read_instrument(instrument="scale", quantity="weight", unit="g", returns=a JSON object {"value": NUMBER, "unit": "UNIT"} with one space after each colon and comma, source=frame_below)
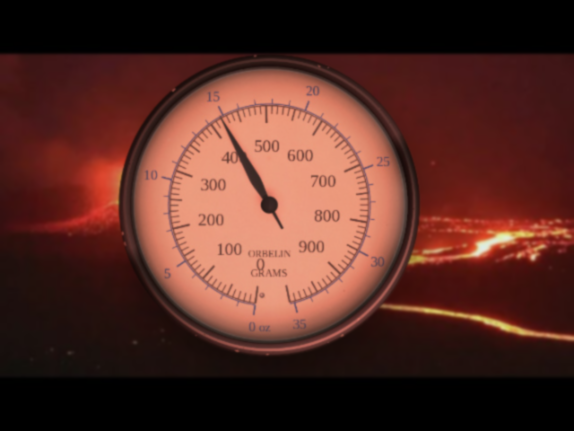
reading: {"value": 420, "unit": "g"}
